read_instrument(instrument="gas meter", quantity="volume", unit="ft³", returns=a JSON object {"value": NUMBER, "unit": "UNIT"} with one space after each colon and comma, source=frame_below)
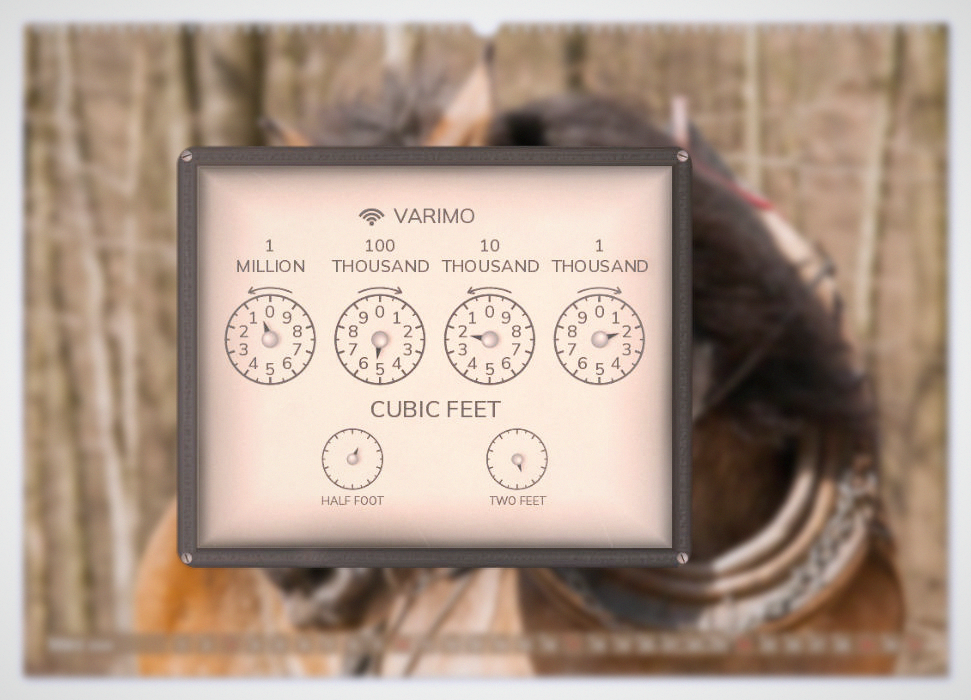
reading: {"value": 52200, "unit": "ft³"}
